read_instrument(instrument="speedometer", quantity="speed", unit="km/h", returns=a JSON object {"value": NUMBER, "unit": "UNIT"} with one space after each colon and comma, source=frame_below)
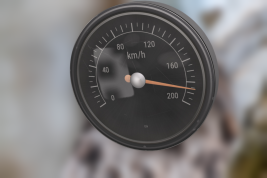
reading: {"value": 185, "unit": "km/h"}
